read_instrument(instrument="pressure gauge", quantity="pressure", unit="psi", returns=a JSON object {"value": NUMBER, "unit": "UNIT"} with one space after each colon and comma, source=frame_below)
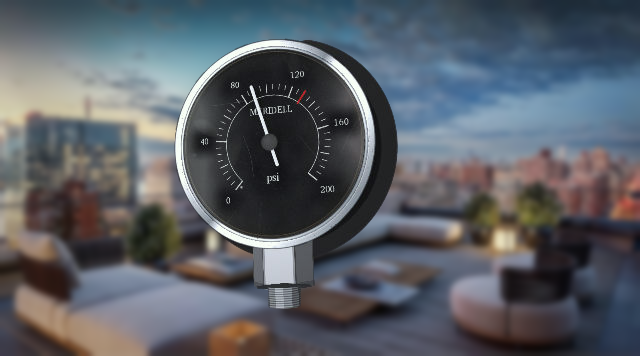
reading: {"value": 90, "unit": "psi"}
